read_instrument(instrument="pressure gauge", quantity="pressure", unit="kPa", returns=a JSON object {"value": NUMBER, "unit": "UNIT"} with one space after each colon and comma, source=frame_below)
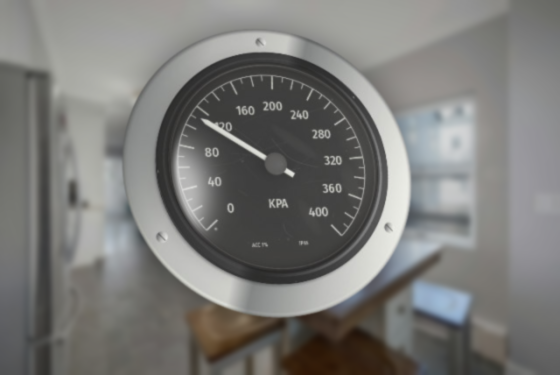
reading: {"value": 110, "unit": "kPa"}
